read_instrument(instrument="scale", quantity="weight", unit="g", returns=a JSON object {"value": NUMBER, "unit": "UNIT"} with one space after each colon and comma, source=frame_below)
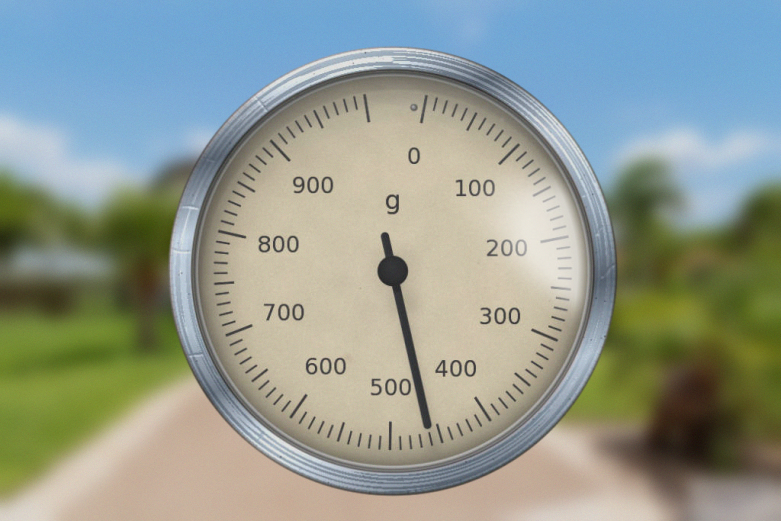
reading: {"value": 460, "unit": "g"}
